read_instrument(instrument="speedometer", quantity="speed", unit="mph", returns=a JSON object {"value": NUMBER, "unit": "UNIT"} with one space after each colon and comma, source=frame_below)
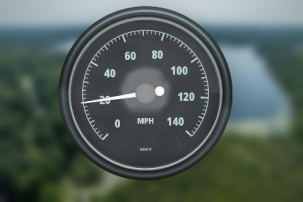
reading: {"value": 20, "unit": "mph"}
